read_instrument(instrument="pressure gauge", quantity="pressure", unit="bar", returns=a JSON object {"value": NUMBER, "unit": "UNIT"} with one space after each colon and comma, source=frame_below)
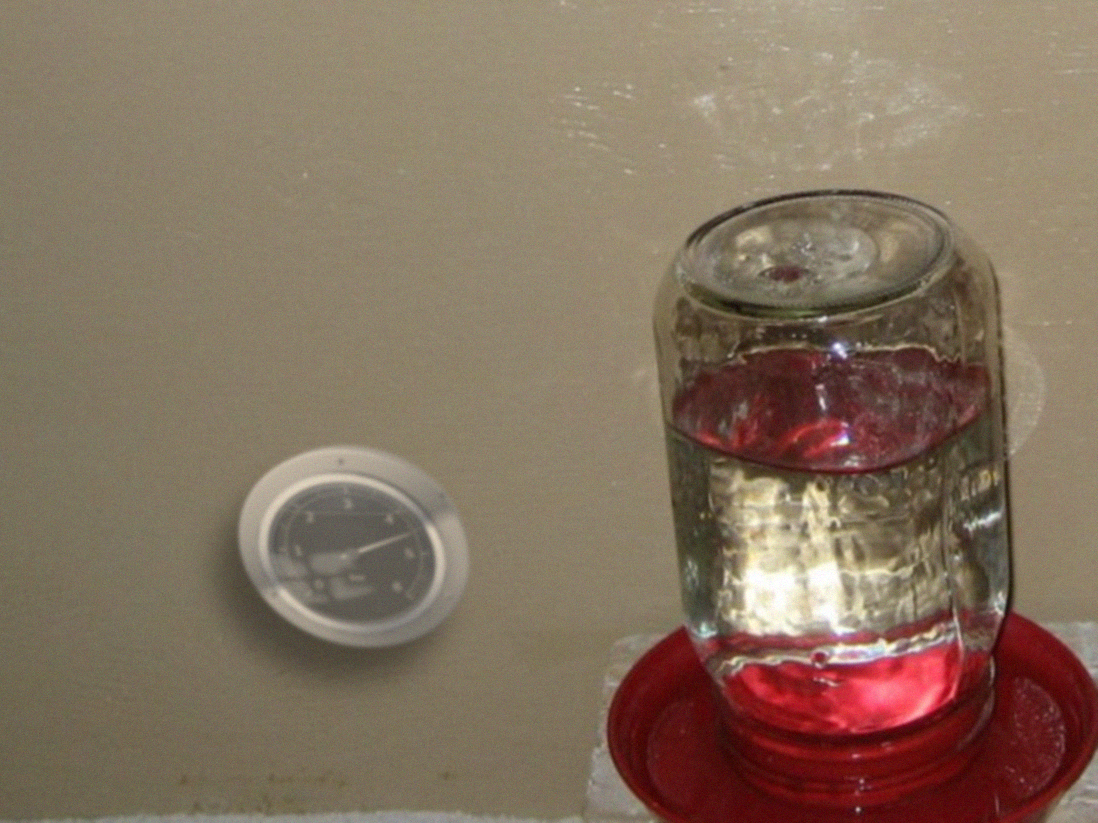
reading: {"value": 4.5, "unit": "bar"}
